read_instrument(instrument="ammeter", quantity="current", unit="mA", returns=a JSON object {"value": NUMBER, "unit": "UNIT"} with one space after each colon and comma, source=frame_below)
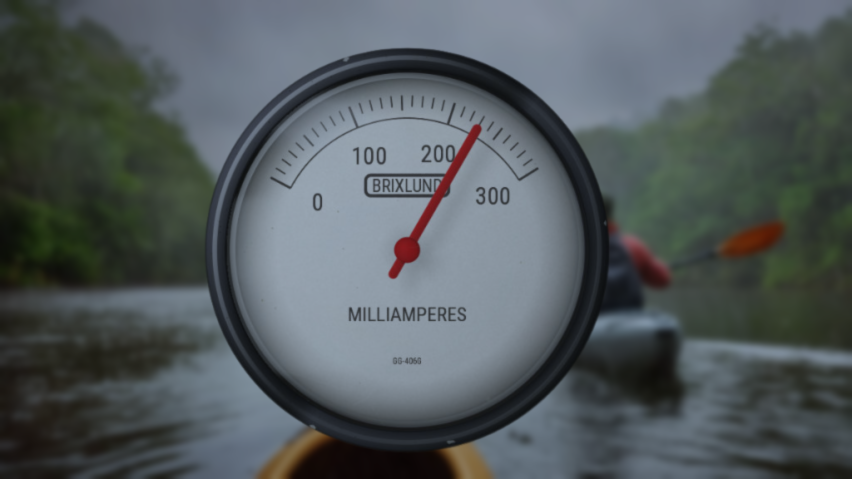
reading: {"value": 230, "unit": "mA"}
